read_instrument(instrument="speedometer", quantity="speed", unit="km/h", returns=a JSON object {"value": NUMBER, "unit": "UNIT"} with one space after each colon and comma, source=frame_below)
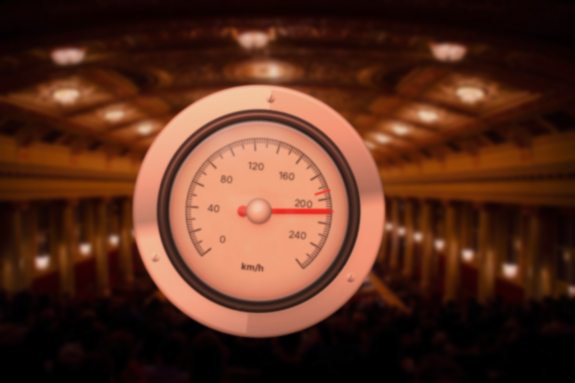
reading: {"value": 210, "unit": "km/h"}
